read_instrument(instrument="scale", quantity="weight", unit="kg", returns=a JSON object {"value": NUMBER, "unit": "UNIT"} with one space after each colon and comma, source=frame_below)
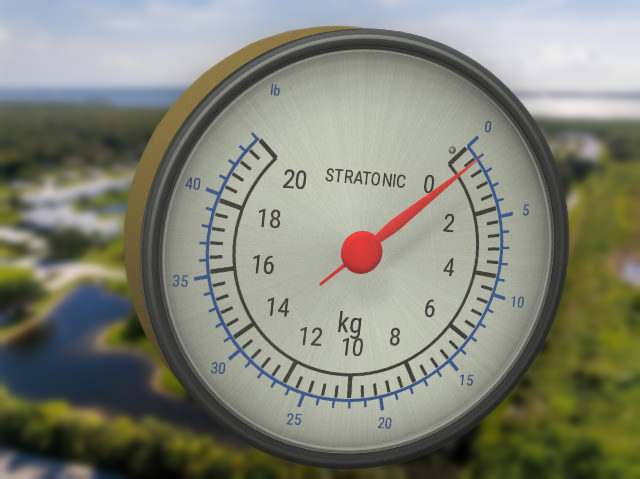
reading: {"value": 0.4, "unit": "kg"}
